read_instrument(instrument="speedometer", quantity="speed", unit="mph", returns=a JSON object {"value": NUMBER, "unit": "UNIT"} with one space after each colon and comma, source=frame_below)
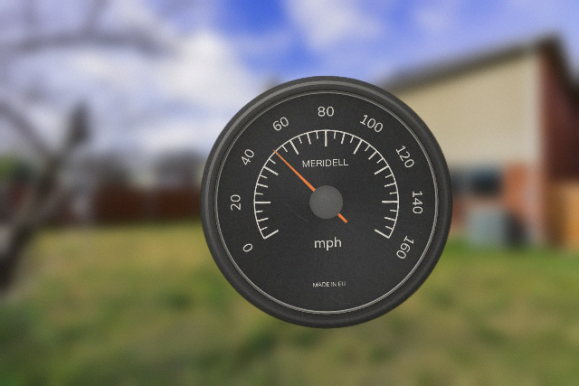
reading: {"value": 50, "unit": "mph"}
